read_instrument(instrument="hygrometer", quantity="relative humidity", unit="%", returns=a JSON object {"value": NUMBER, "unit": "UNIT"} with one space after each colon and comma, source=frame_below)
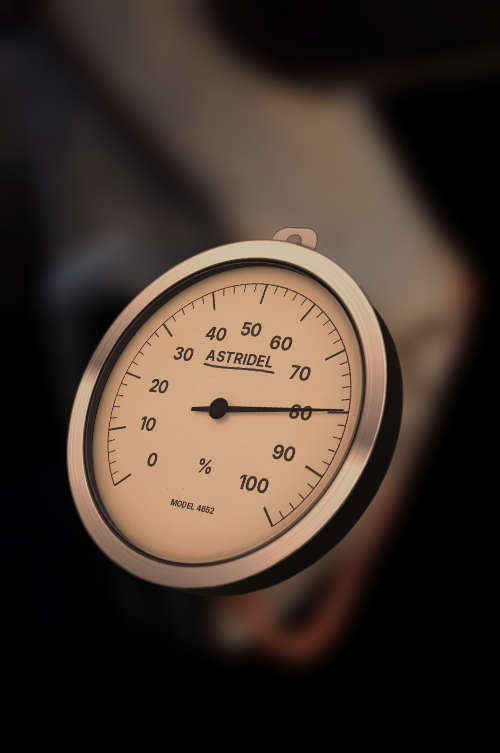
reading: {"value": 80, "unit": "%"}
